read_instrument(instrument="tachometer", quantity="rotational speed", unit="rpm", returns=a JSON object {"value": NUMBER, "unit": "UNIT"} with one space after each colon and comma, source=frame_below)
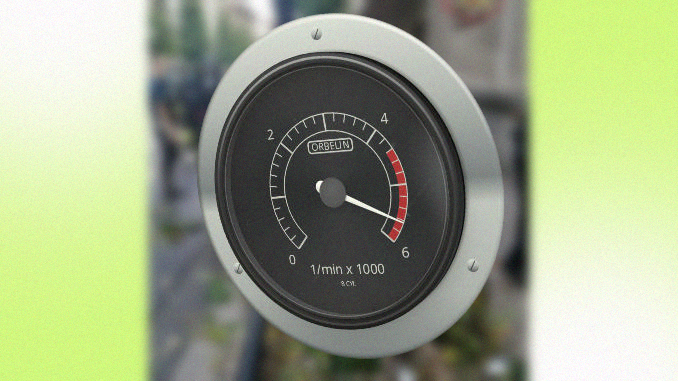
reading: {"value": 5600, "unit": "rpm"}
